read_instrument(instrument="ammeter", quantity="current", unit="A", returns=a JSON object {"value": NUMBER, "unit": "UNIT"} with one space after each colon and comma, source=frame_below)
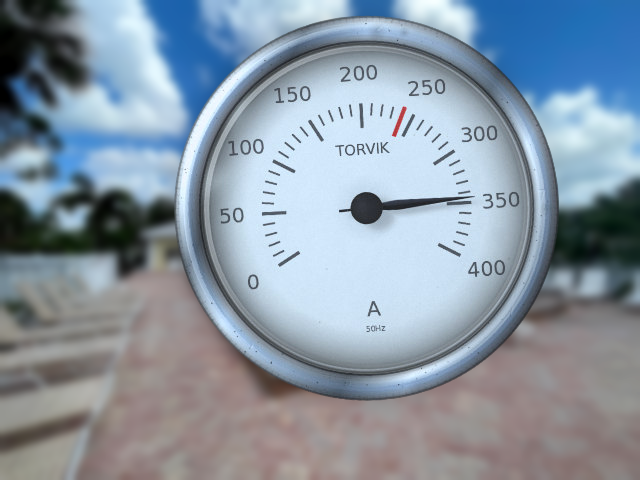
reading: {"value": 345, "unit": "A"}
